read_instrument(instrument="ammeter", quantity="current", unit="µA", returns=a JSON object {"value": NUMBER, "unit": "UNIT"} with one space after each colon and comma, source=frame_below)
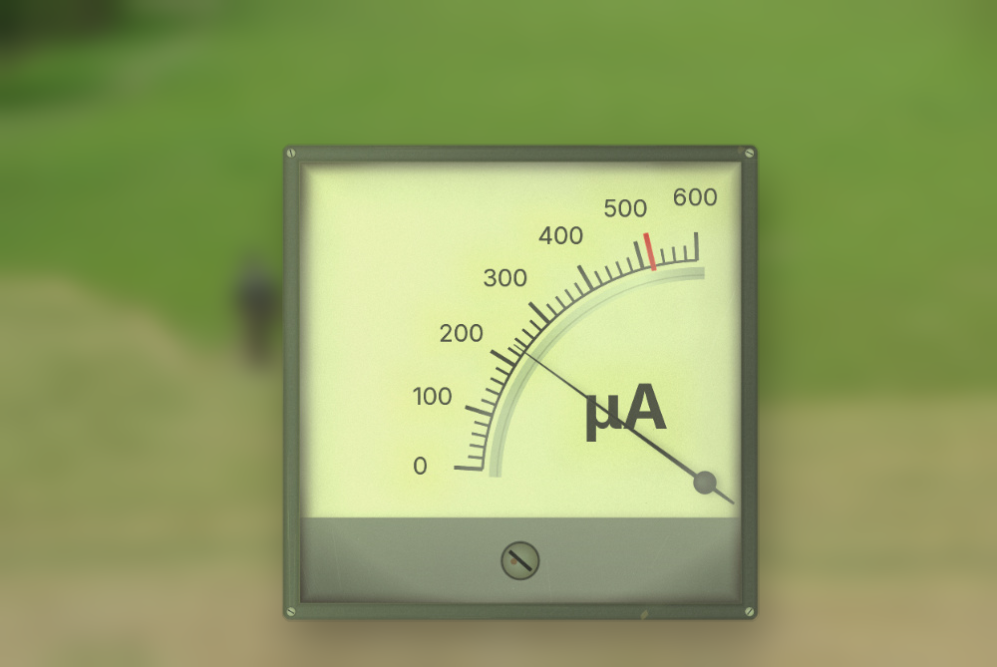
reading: {"value": 230, "unit": "µA"}
